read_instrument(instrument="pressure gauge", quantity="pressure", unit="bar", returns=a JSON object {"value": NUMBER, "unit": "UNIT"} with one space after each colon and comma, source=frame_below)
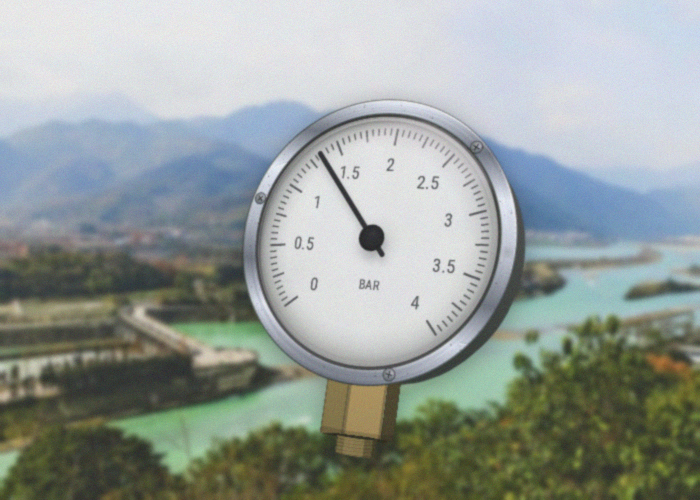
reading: {"value": 1.35, "unit": "bar"}
